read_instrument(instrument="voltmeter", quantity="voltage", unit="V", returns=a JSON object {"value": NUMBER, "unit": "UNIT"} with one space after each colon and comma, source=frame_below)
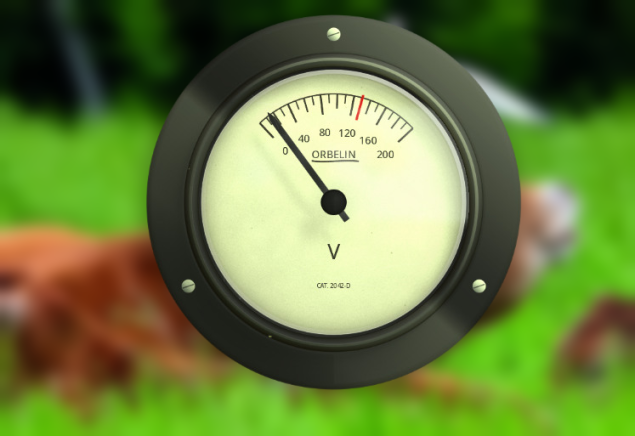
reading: {"value": 15, "unit": "V"}
